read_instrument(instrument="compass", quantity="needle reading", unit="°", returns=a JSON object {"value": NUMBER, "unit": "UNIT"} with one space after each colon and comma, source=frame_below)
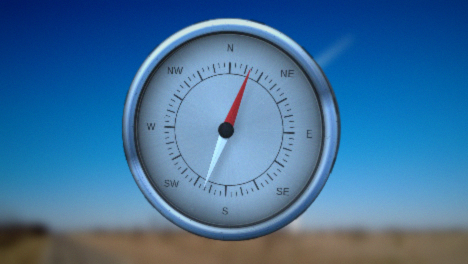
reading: {"value": 20, "unit": "°"}
